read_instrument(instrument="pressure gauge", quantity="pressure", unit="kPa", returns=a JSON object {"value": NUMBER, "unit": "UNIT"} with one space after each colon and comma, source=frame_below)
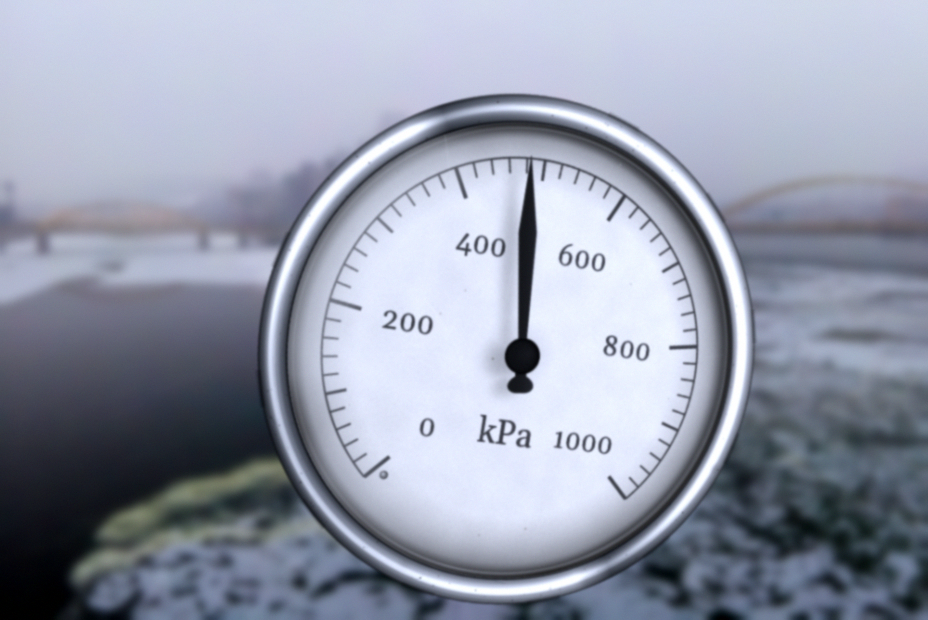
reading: {"value": 480, "unit": "kPa"}
